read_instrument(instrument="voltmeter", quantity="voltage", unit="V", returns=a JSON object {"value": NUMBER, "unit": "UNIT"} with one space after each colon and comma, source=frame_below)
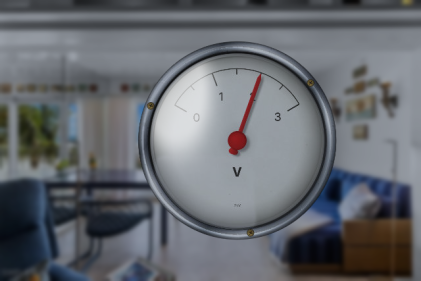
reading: {"value": 2, "unit": "V"}
